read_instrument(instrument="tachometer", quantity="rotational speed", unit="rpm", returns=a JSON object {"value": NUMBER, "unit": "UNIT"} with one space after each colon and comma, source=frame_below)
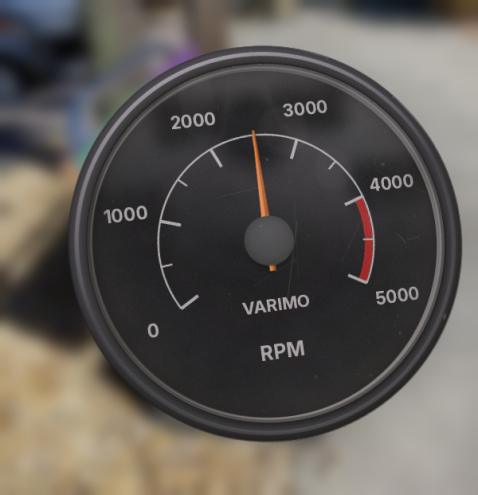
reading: {"value": 2500, "unit": "rpm"}
